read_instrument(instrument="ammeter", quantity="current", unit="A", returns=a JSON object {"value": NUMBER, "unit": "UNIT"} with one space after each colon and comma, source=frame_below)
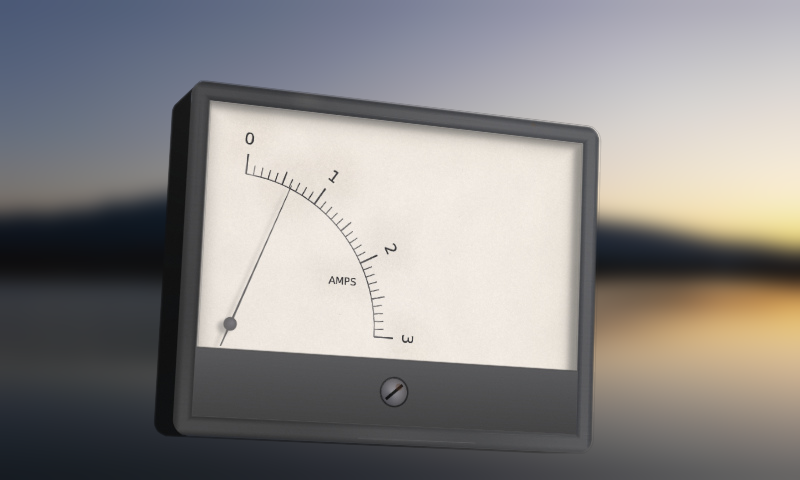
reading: {"value": 0.6, "unit": "A"}
